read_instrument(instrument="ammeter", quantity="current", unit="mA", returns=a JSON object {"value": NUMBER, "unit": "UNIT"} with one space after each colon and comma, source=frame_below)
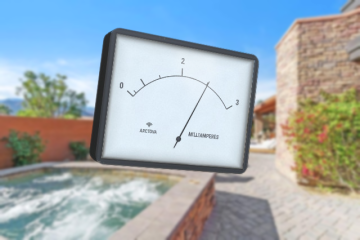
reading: {"value": 2.5, "unit": "mA"}
